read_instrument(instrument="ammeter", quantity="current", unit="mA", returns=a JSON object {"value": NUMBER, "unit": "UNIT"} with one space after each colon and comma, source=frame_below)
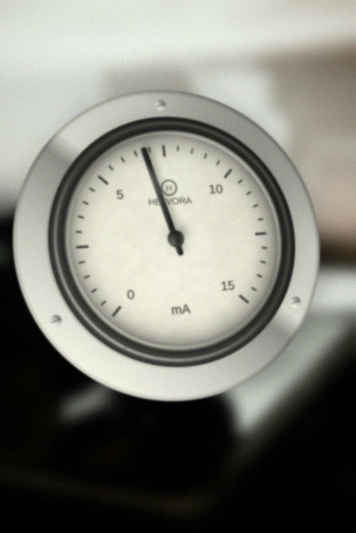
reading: {"value": 6.75, "unit": "mA"}
